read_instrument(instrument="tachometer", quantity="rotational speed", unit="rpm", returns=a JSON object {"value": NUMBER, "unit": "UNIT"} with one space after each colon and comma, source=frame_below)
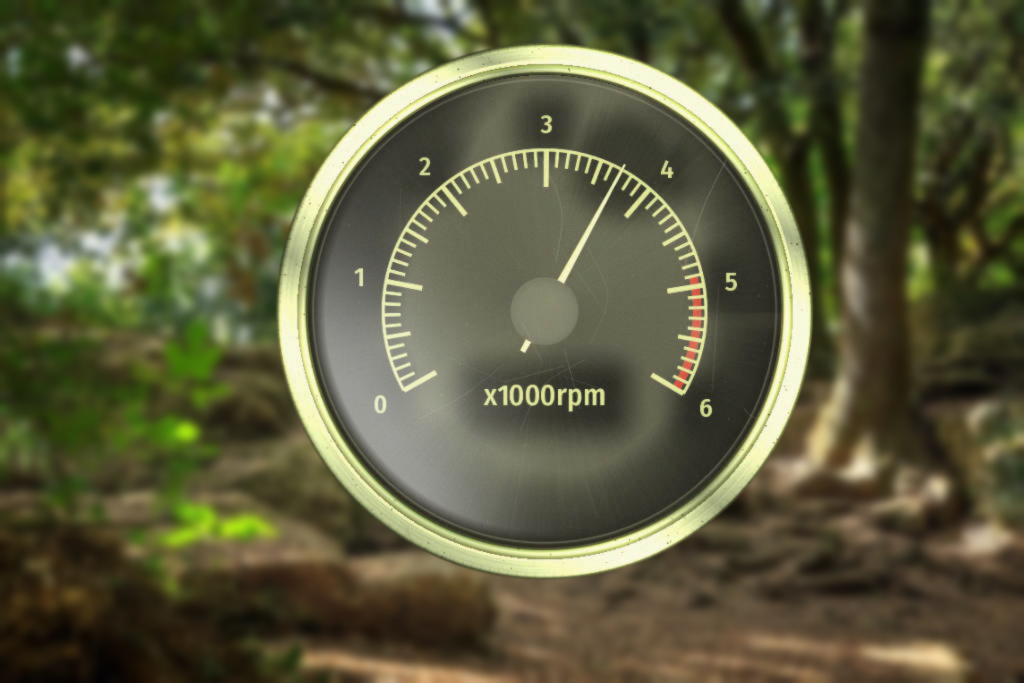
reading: {"value": 3700, "unit": "rpm"}
